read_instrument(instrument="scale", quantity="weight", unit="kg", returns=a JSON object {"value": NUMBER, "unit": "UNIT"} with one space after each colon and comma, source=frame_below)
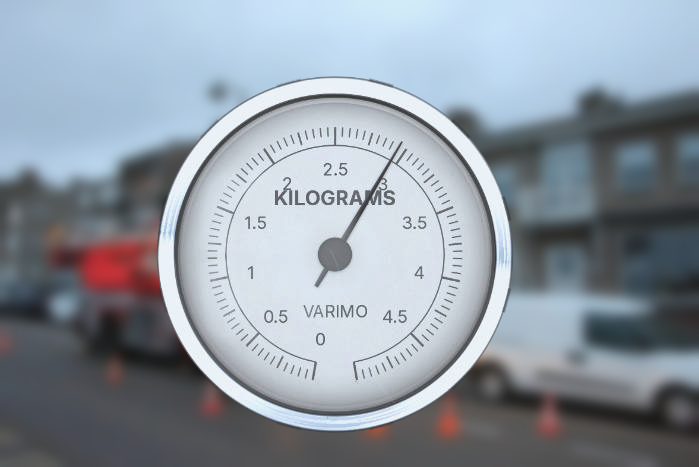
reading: {"value": 2.95, "unit": "kg"}
